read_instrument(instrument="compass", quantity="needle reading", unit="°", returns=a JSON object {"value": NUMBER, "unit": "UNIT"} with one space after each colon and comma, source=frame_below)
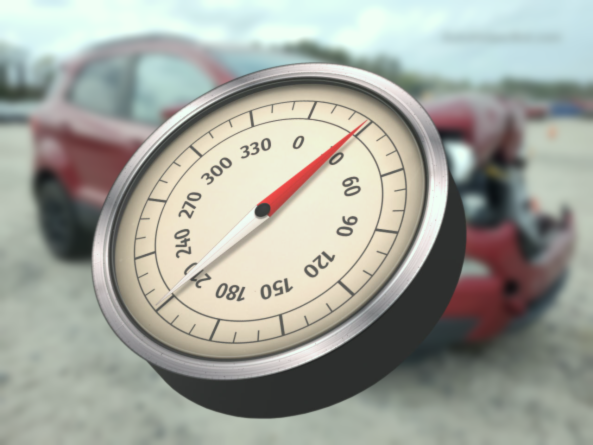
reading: {"value": 30, "unit": "°"}
